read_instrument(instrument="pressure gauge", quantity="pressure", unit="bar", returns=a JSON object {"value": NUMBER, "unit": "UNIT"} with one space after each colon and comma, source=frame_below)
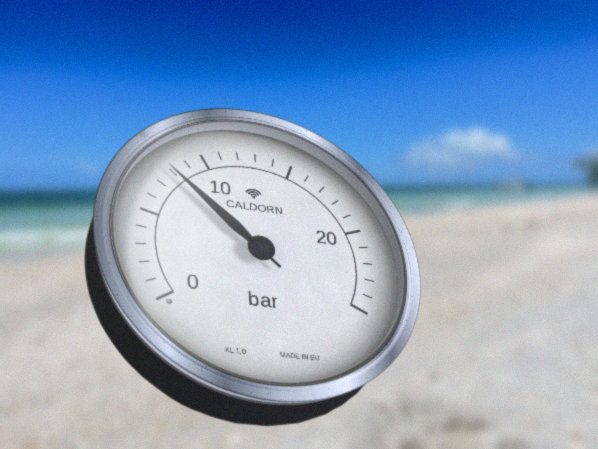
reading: {"value": 8, "unit": "bar"}
